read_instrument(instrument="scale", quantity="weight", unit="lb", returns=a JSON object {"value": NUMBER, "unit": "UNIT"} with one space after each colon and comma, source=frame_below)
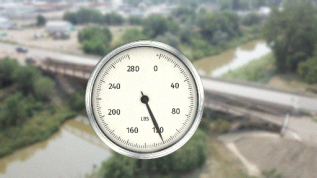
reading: {"value": 120, "unit": "lb"}
